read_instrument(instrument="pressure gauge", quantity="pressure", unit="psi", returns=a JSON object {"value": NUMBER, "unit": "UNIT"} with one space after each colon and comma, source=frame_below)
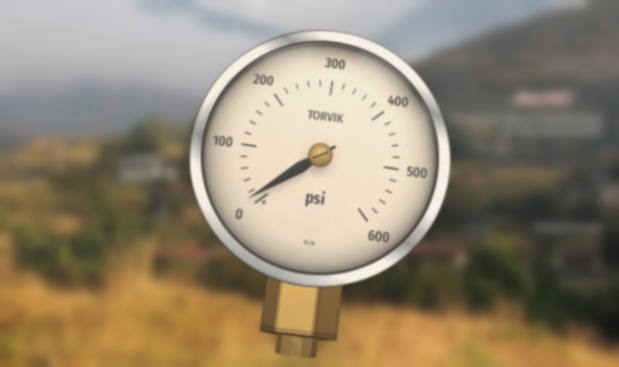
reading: {"value": 10, "unit": "psi"}
